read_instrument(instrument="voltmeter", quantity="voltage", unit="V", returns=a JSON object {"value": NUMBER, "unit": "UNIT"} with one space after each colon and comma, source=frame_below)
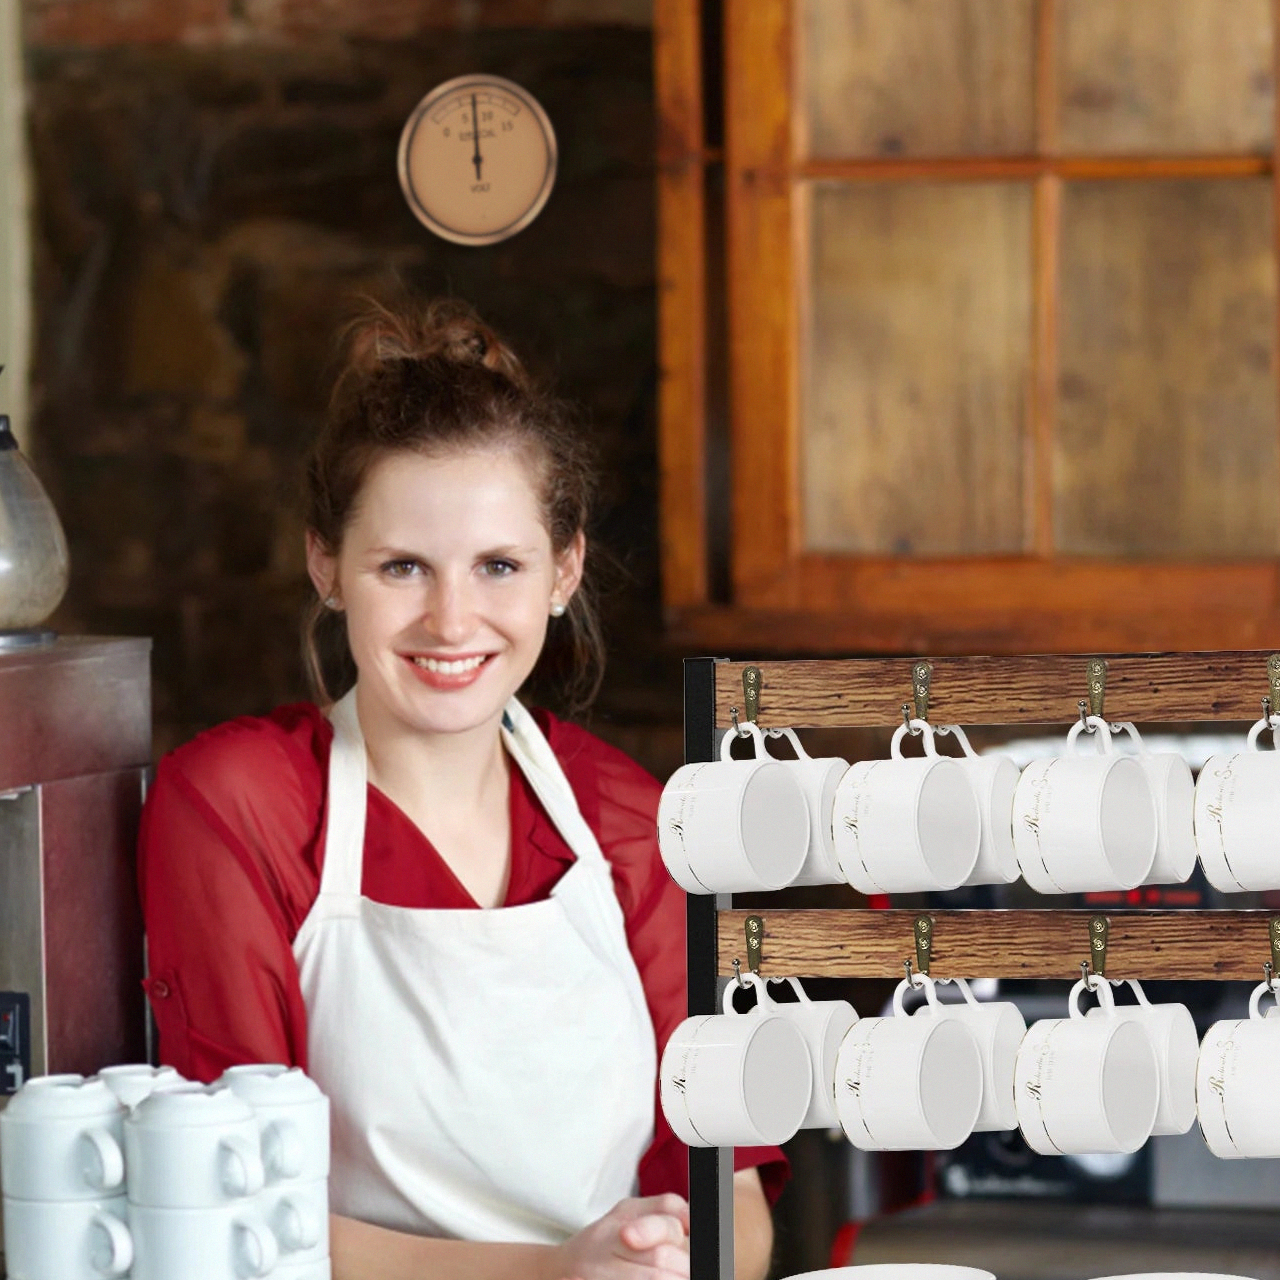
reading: {"value": 7.5, "unit": "V"}
